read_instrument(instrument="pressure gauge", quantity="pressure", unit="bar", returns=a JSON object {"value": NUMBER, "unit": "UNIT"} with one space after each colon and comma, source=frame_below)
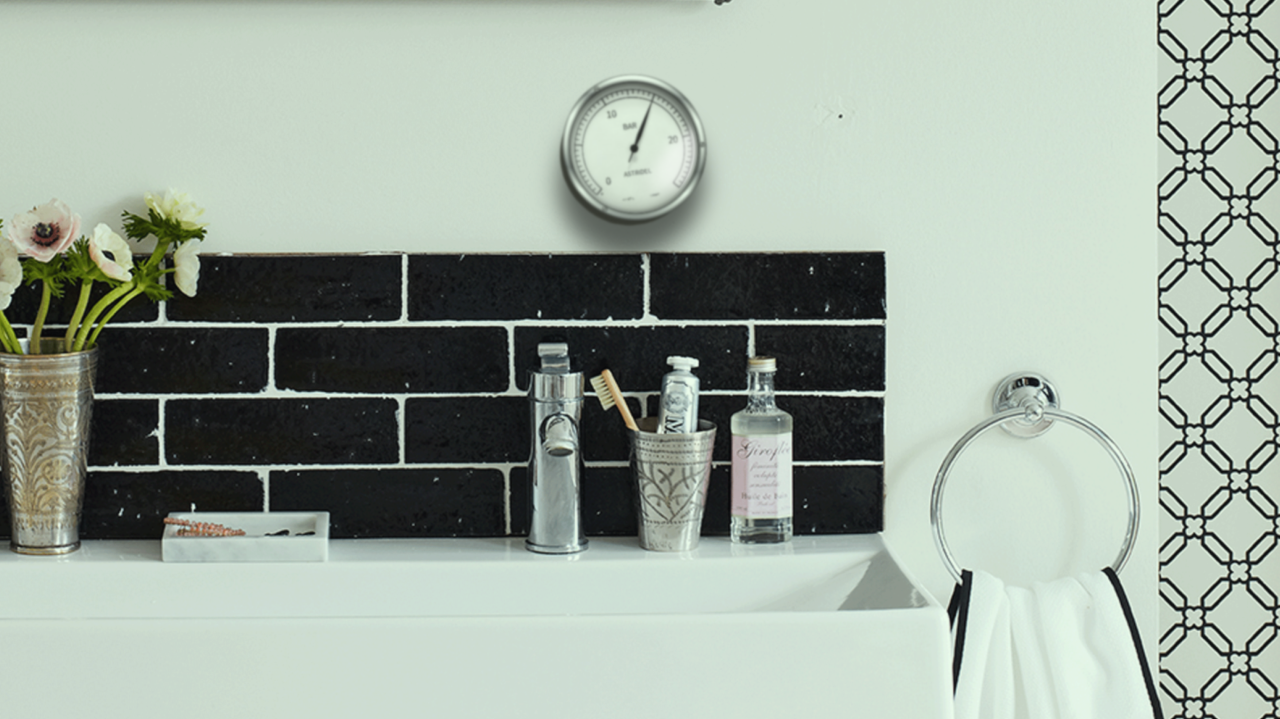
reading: {"value": 15, "unit": "bar"}
